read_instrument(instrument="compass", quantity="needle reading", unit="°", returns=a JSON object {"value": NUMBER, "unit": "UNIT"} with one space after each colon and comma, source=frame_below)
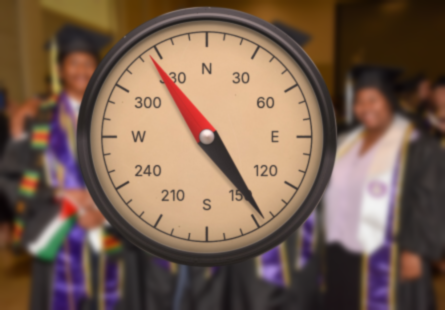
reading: {"value": 325, "unit": "°"}
